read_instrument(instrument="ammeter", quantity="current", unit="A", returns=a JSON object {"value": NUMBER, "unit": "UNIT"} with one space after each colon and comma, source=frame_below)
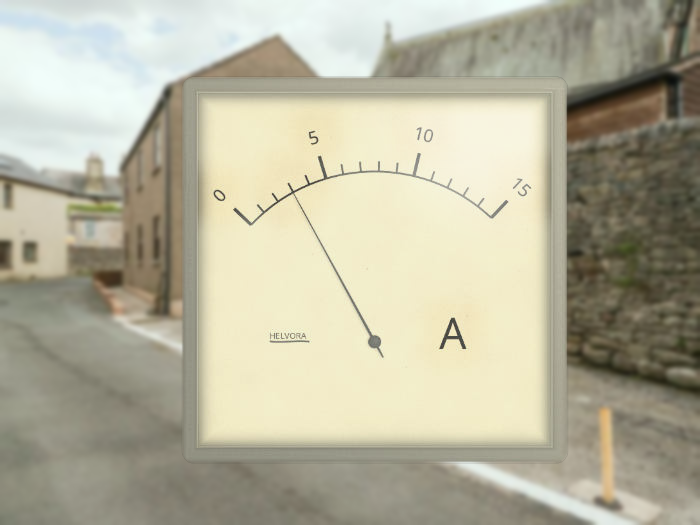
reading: {"value": 3, "unit": "A"}
